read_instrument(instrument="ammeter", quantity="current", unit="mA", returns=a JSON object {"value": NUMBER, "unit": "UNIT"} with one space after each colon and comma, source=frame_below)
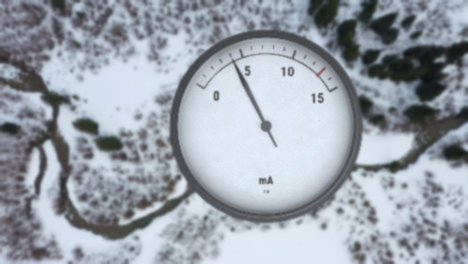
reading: {"value": 4, "unit": "mA"}
